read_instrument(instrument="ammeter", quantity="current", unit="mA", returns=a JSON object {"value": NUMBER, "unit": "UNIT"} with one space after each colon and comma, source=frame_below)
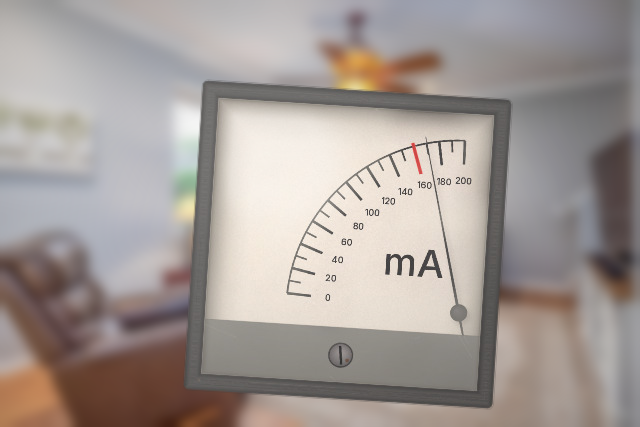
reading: {"value": 170, "unit": "mA"}
